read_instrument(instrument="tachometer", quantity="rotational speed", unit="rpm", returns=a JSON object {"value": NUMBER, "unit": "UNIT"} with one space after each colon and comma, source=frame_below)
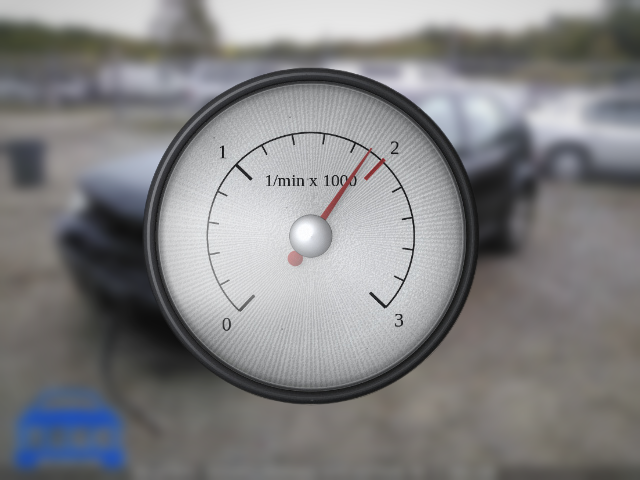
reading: {"value": 1900, "unit": "rpm"}
